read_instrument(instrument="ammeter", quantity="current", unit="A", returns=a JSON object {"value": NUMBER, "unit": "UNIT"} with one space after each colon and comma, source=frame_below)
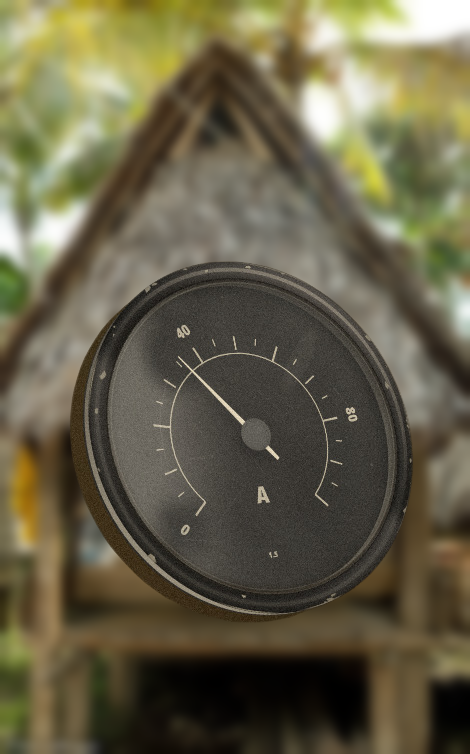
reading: {"value": 35, "unit": "A"}
